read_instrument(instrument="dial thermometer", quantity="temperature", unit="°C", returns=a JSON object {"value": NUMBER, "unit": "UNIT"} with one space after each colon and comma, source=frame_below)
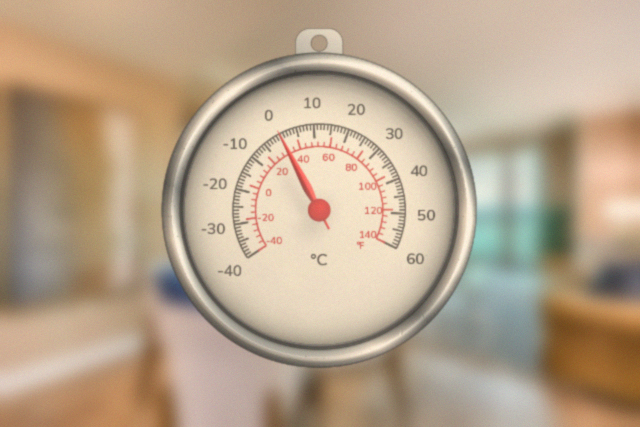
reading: {"value": 0, "unit": "°C"}
